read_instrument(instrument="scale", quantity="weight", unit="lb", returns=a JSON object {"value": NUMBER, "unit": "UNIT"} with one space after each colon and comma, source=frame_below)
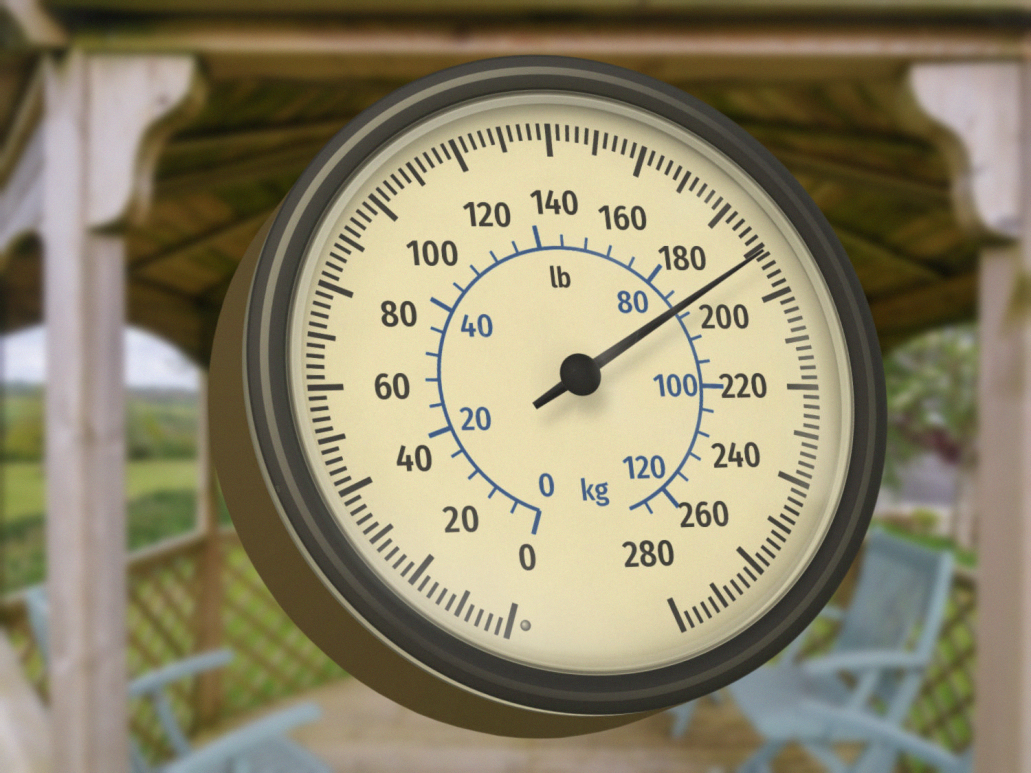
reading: {"value": 191, "unit": "lb"}
